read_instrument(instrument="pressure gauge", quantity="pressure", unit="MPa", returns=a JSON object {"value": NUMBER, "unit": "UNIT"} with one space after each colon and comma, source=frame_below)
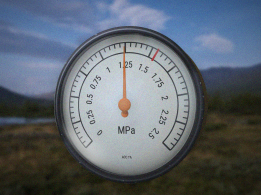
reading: {"value": 1.25, "unit": "MPa"}
